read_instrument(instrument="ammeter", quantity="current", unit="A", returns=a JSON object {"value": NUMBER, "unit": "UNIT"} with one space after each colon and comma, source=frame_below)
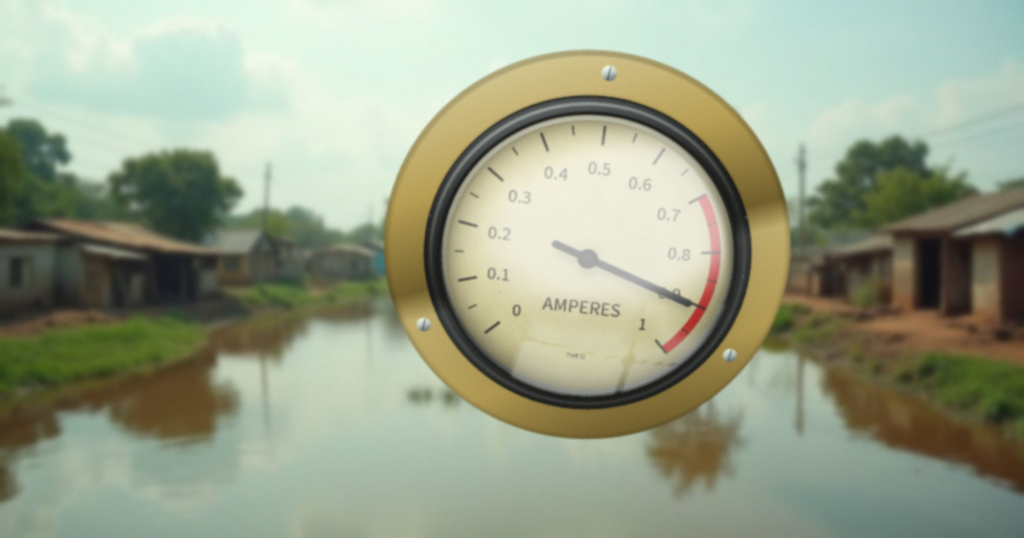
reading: {"value": 0.9, "unit": "A"}
